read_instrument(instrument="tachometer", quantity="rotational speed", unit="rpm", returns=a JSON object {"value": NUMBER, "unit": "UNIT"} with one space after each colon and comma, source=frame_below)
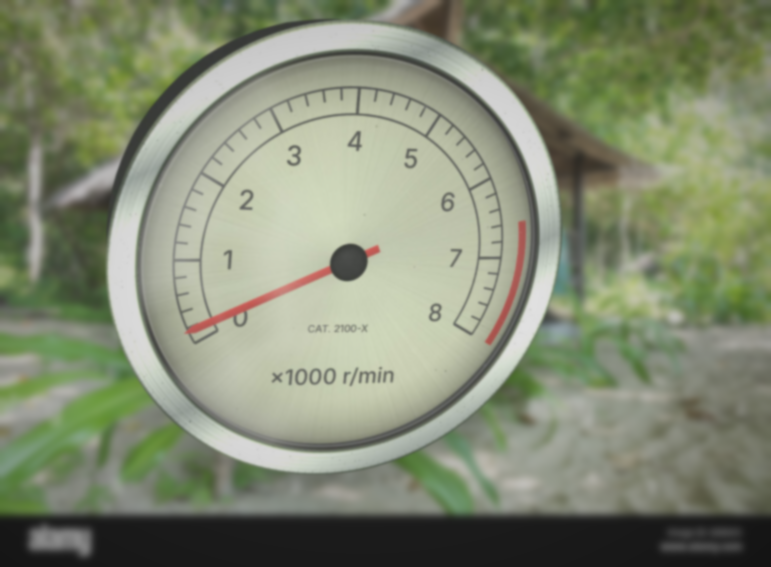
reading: {"value": 200, "unit": "rpm"}
